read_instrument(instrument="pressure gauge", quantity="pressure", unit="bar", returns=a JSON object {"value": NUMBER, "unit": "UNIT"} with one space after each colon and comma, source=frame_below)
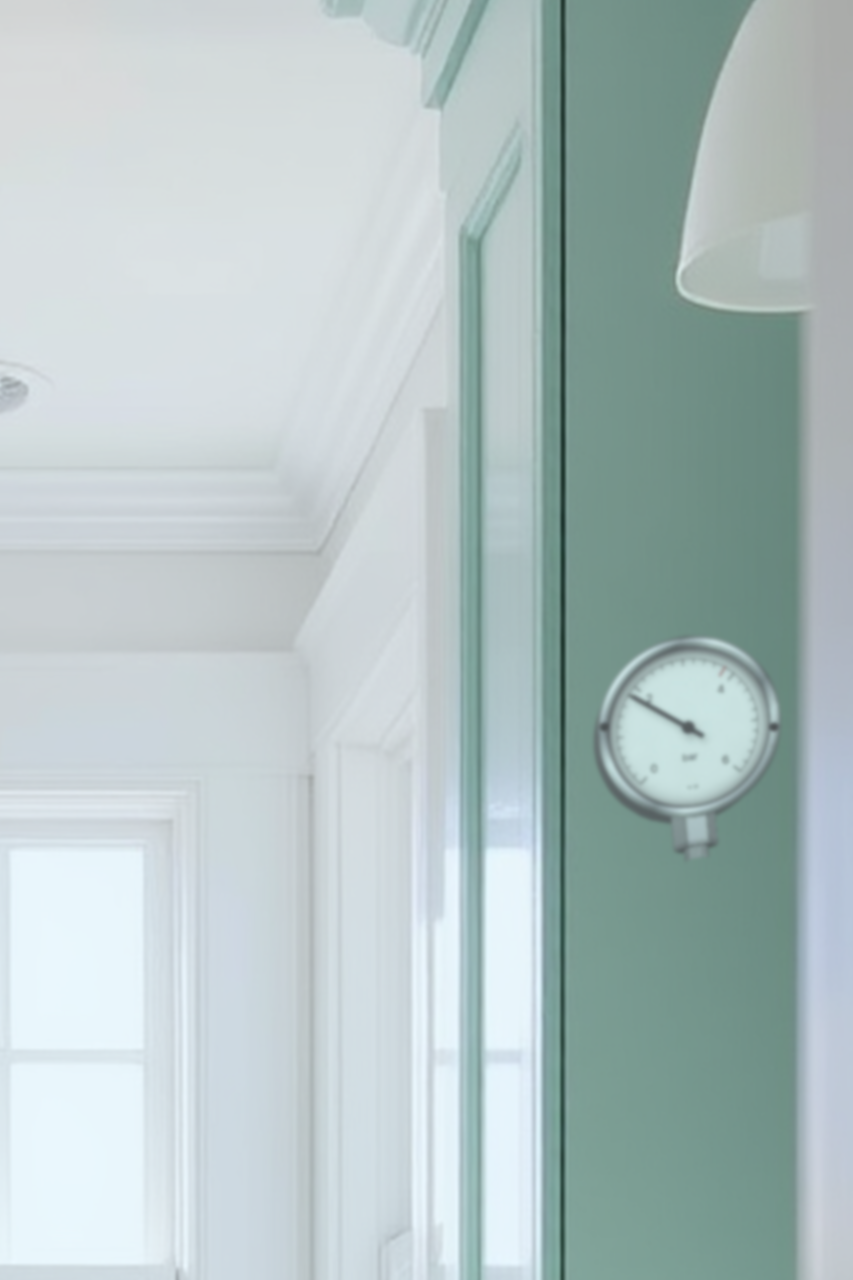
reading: {"value": 1.8, "unit": "bar"}
